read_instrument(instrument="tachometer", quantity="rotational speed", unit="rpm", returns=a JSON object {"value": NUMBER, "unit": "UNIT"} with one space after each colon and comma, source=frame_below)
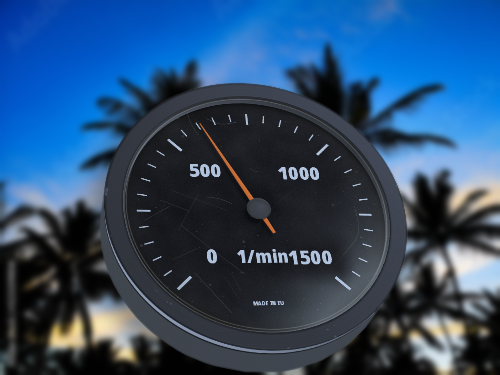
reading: {"value": 600, "unit": "rpm"}
